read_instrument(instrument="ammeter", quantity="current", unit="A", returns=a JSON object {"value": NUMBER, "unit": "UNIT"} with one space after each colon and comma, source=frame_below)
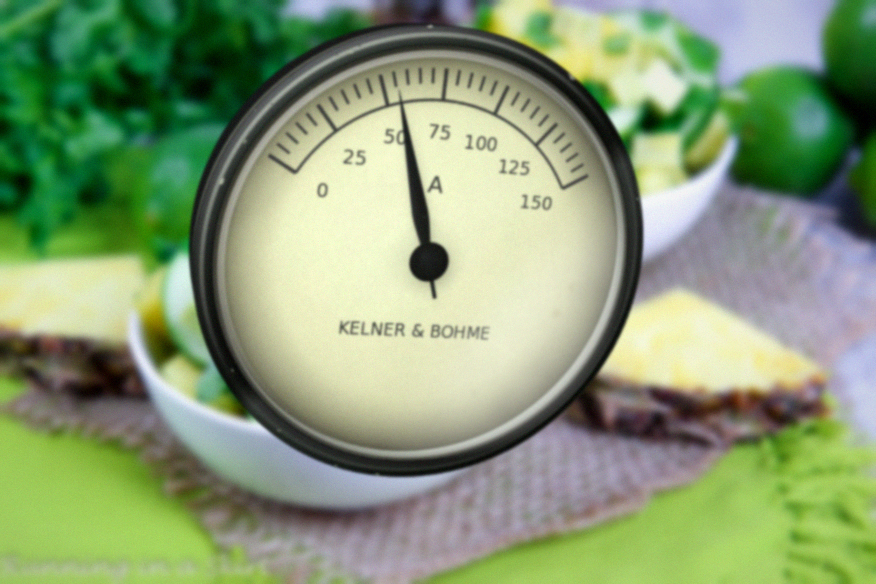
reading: {"value": 55, "unit": "A"}
